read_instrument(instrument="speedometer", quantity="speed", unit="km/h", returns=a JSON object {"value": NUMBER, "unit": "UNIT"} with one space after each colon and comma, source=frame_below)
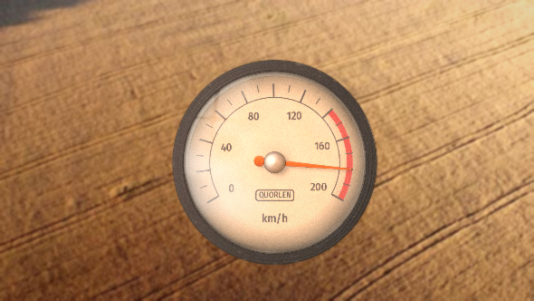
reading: {"value": 180, "unit": "km/h"}
